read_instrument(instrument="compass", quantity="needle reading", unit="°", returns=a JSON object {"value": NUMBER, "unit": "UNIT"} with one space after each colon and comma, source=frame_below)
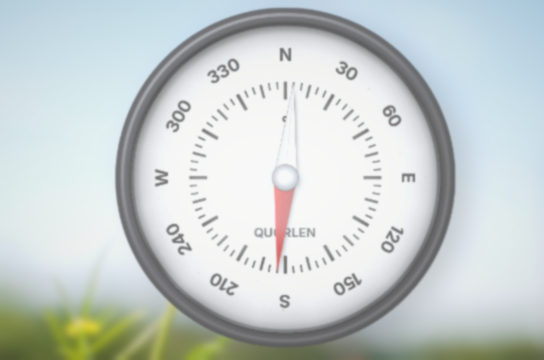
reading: {"value": 185, "unit": "°"}
